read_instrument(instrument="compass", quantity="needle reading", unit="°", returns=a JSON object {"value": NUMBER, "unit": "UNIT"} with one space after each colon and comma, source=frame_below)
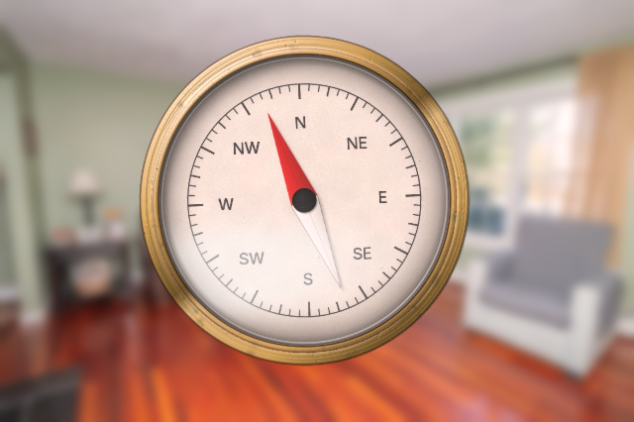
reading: {"value": 340, "unit": "°"}
